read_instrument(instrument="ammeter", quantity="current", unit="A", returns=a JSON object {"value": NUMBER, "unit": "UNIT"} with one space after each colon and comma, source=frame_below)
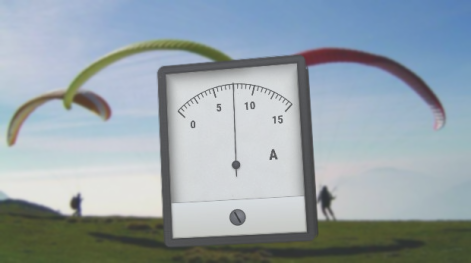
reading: {"value": 7.5, "unit": "A"}
